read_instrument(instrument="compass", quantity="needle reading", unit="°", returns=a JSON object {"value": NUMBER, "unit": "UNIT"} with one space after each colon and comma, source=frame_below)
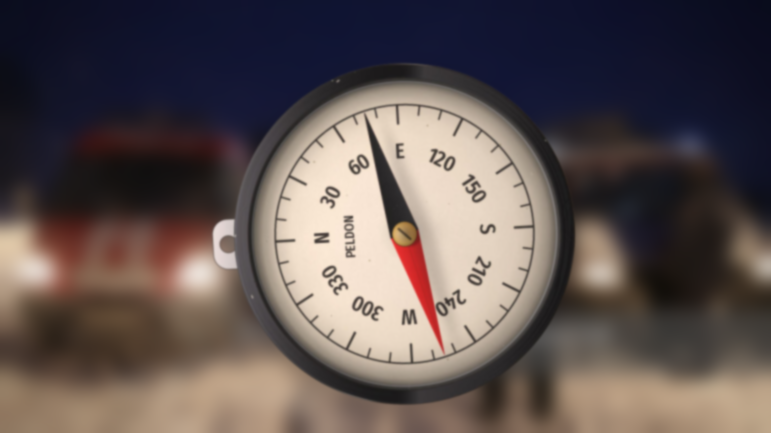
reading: {"value": 255, "unit": "°"}
